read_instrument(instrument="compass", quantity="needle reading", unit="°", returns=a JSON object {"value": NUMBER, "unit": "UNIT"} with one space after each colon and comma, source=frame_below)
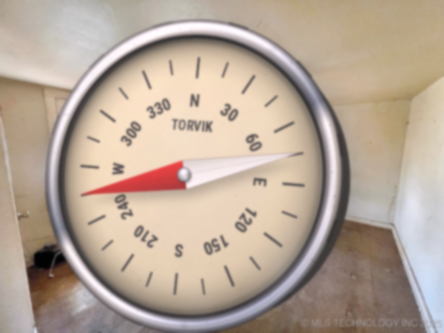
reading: {"value": 255, "unit": "°"}
